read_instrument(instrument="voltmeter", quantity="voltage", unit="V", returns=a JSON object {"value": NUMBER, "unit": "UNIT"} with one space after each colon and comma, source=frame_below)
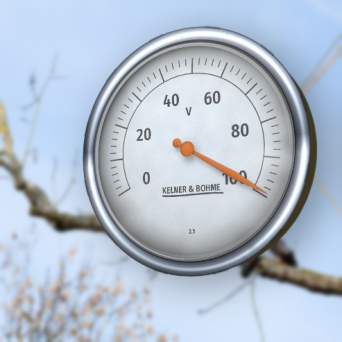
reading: {"value": 99, "unit": "V"}
